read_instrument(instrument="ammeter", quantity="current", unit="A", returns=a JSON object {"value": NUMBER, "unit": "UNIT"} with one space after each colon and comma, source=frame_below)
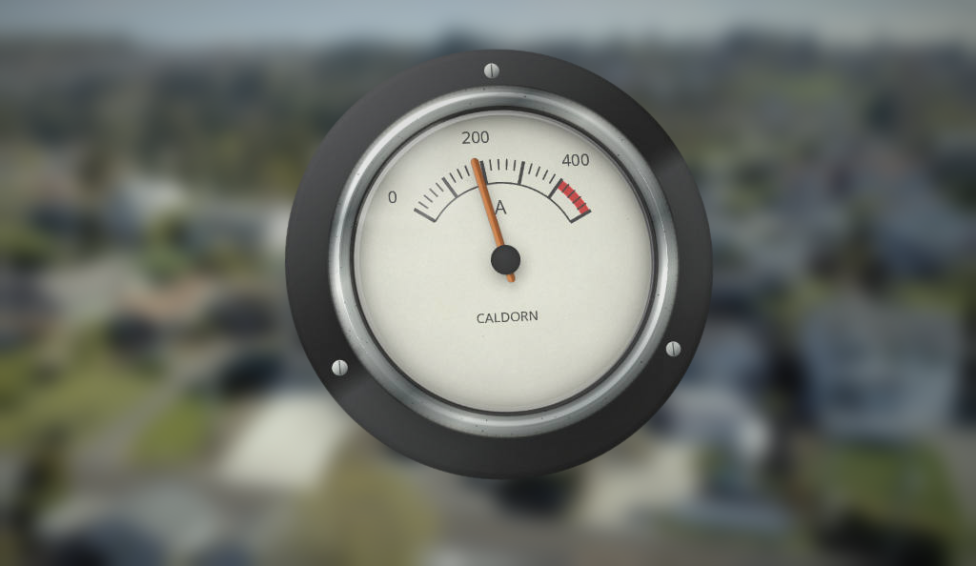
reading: {"value": 180, "unit": "A"}
